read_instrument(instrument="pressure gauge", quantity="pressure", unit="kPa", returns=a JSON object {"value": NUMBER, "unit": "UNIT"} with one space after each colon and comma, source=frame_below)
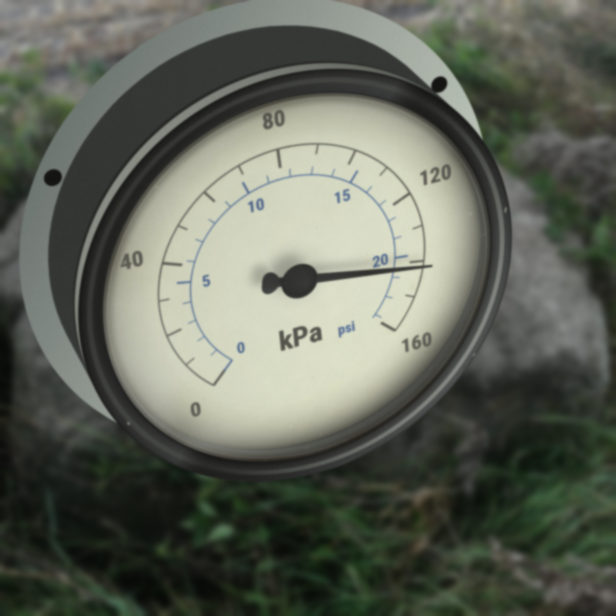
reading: {"value": 140, "unit": "kPa"}
